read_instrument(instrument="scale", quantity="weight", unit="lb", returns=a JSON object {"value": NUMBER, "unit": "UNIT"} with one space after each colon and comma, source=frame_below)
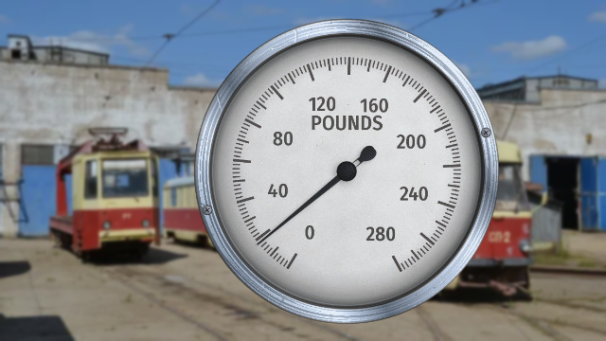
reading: {"value": 18, "unit": "lb"}
